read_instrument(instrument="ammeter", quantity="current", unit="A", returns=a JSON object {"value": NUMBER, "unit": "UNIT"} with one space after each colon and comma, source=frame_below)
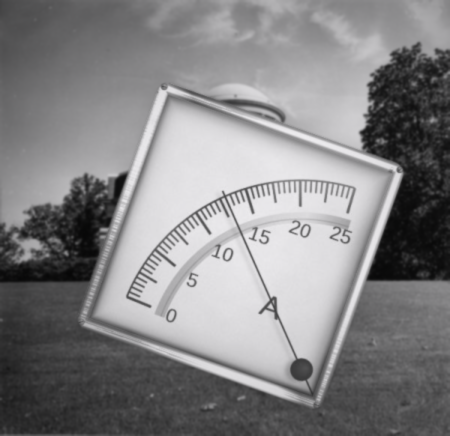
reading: {"value": 13, "unit": "A"}
